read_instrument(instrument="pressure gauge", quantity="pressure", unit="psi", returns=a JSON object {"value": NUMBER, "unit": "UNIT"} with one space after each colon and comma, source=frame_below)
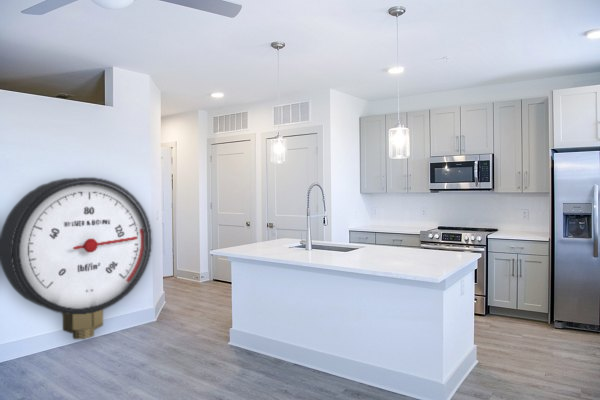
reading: {"value": 130, "unit": "psi"}
